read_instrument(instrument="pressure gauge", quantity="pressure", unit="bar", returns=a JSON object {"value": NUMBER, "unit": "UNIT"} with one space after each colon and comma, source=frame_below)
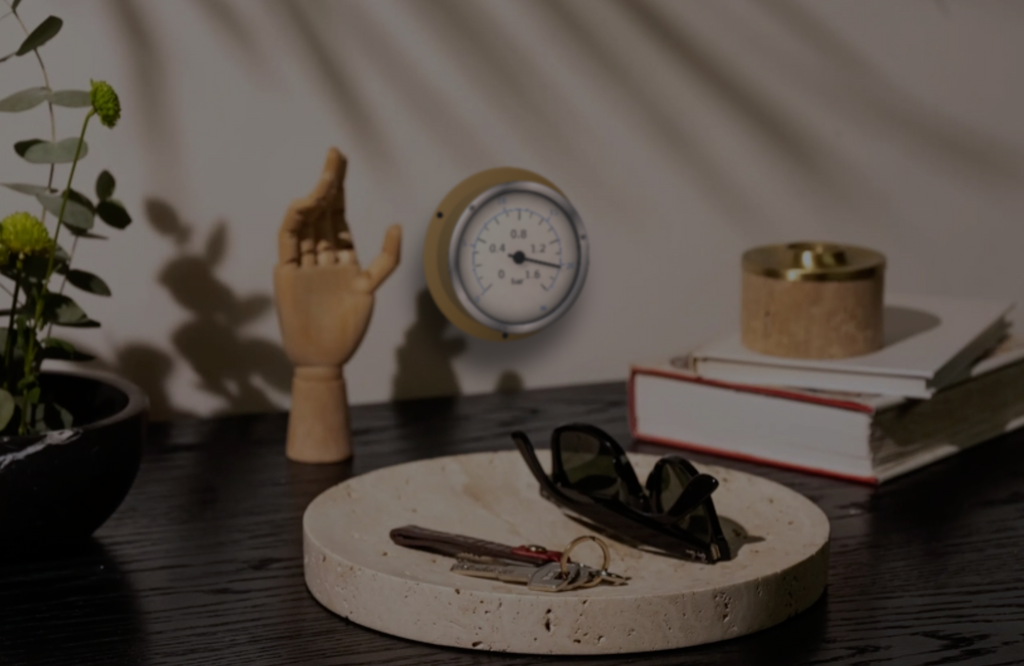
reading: {"value": 1.4, "unit": "bar"}
